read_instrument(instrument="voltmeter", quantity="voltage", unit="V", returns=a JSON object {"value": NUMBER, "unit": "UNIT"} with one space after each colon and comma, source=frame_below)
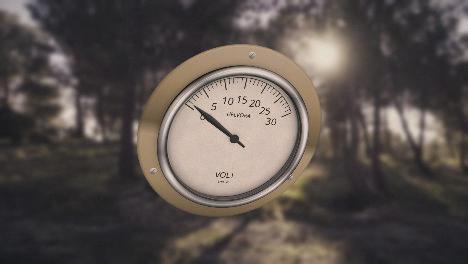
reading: {"value": 1, "unit": "V"}
